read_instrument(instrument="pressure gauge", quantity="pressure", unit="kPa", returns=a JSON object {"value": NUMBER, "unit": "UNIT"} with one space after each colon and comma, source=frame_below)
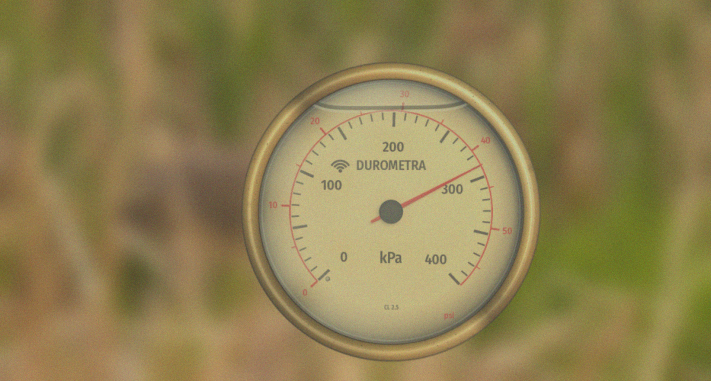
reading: {"value": 290, "unit": "kPa"}
